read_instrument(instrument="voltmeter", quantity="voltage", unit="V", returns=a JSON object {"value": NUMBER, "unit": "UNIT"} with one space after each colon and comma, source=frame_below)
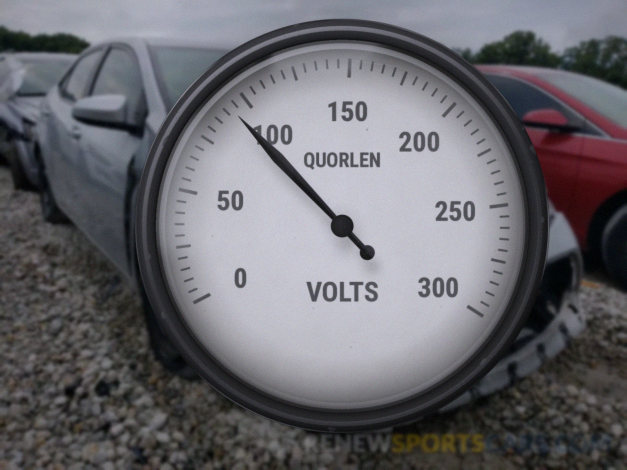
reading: {"value": 92.5, "unit": "V"}
